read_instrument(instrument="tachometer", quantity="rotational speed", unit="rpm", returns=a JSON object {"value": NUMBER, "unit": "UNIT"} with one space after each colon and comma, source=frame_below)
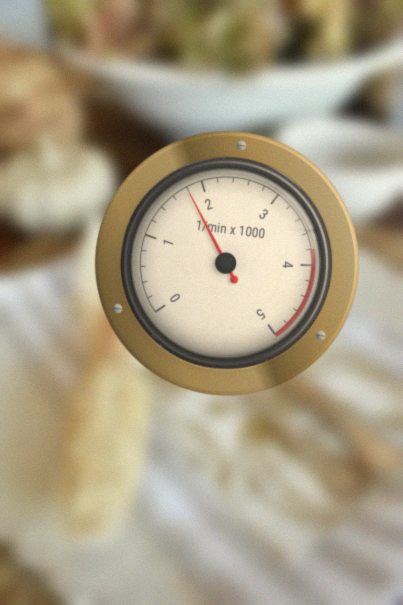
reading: {"value": 1800, "unit": "rpm"}
